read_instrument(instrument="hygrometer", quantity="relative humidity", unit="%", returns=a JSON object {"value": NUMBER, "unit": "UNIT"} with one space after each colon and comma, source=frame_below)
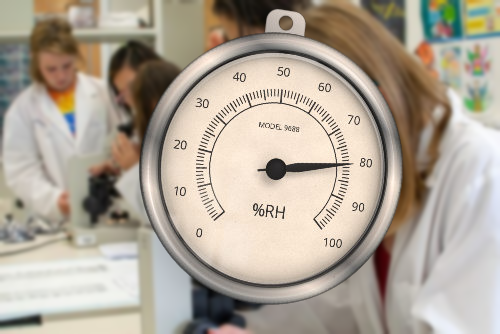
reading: {"value": 80, "unit": "%"}
